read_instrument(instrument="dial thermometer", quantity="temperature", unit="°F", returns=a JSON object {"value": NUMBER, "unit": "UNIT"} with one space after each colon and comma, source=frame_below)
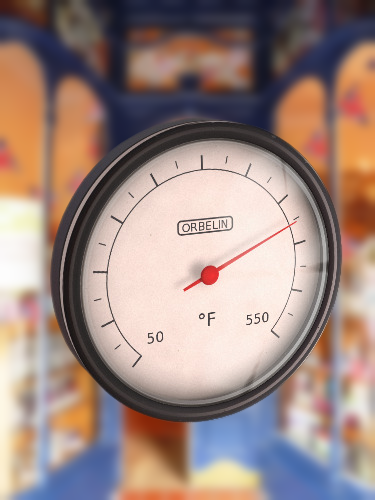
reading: {"value": 425, "unit": "°F"}
